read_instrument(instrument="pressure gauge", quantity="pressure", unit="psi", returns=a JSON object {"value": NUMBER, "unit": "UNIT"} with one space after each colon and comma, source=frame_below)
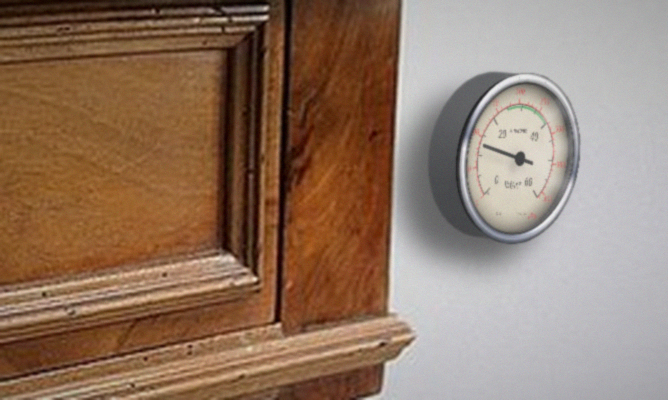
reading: {"value": 12.5, "unit": "psi"}
